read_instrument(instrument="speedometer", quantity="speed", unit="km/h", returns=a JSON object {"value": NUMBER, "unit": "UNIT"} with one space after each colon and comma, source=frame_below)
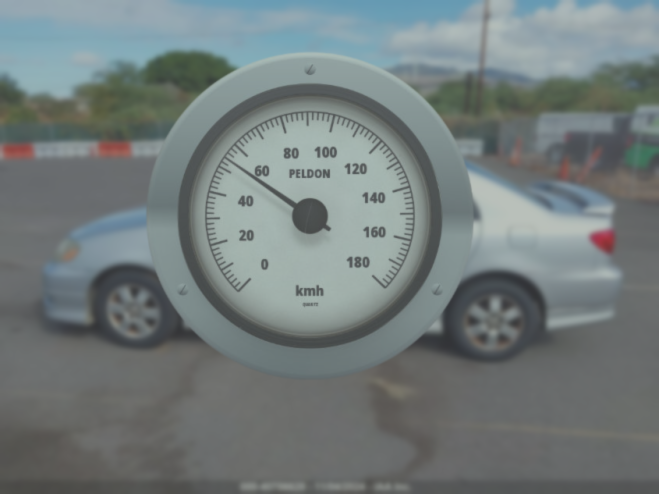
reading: {"value": 54, "unit": "km/h"}
